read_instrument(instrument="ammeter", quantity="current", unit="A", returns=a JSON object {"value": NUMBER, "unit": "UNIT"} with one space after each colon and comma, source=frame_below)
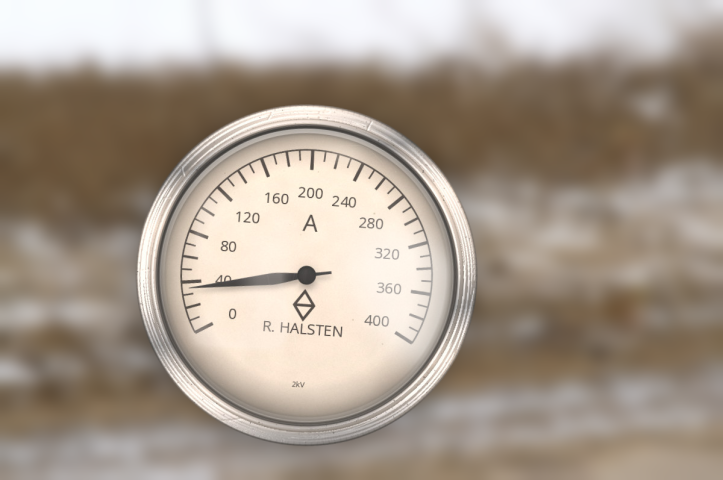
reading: {"value": 35, "unit": "A"}
